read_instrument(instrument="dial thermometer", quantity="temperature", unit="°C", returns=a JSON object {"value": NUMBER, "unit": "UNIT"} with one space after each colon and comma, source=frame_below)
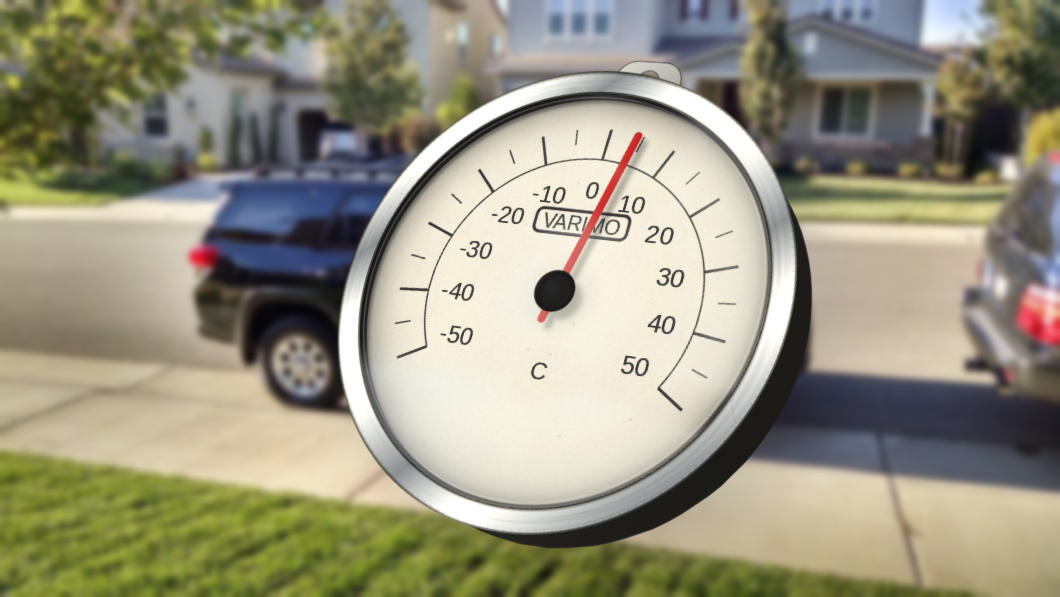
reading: {"value": 5, "unit": "°C"}
